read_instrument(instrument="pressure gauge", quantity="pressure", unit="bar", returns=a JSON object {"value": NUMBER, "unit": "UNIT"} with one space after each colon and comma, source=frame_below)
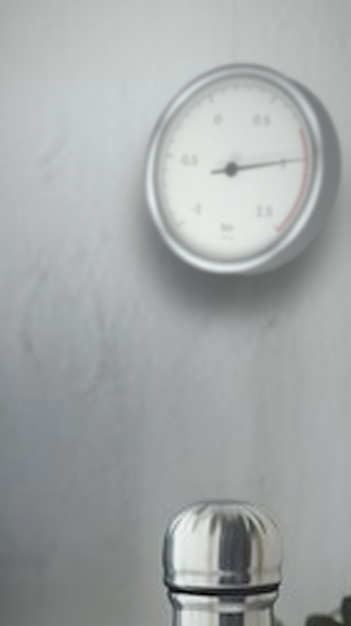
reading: {"value": 1, "unit": "bar"}
